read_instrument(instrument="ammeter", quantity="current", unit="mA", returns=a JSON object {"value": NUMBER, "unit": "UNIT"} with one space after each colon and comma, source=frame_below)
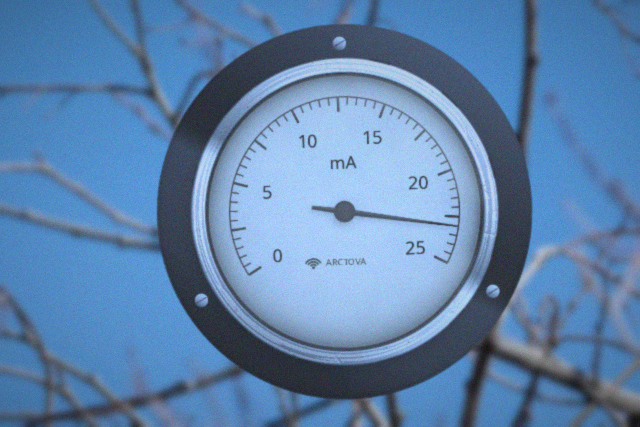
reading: {"value": 23, "unit": "mA"}
